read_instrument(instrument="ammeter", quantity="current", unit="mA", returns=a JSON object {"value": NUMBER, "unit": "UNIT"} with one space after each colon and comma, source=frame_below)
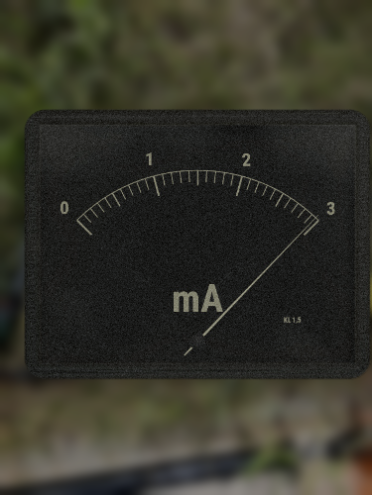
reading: {"value": 2.95, "unit": "mA"}
